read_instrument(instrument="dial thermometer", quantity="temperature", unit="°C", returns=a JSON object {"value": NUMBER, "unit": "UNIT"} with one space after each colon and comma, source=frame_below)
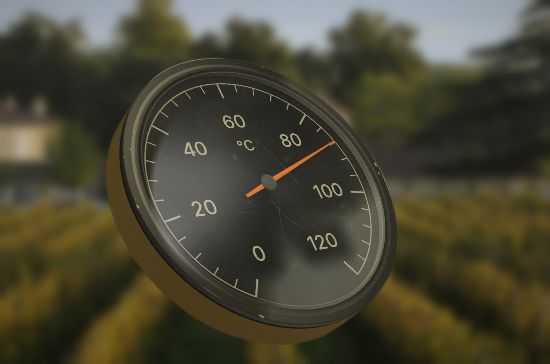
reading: {"value": 88, "unit": "°C"}
